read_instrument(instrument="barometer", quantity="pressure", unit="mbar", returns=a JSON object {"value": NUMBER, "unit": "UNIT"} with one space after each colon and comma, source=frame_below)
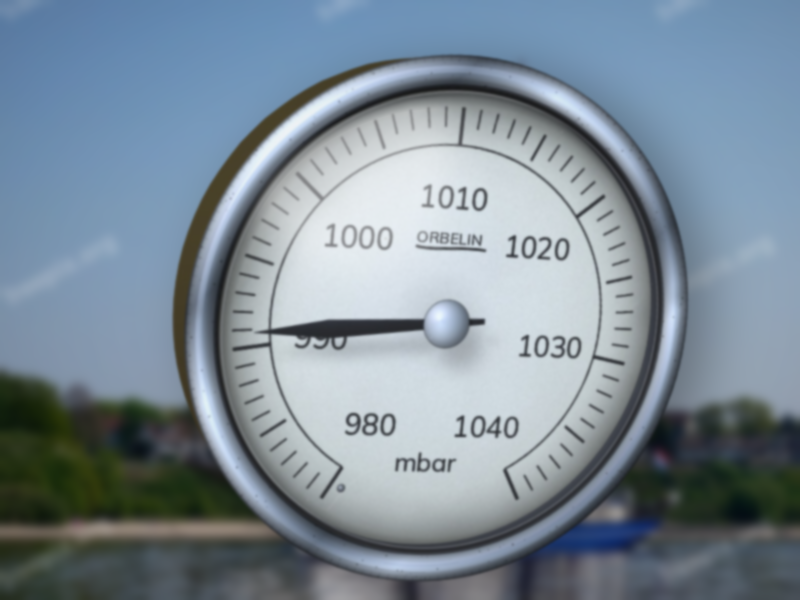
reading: {"value": 991, "unit": "mbar"}
